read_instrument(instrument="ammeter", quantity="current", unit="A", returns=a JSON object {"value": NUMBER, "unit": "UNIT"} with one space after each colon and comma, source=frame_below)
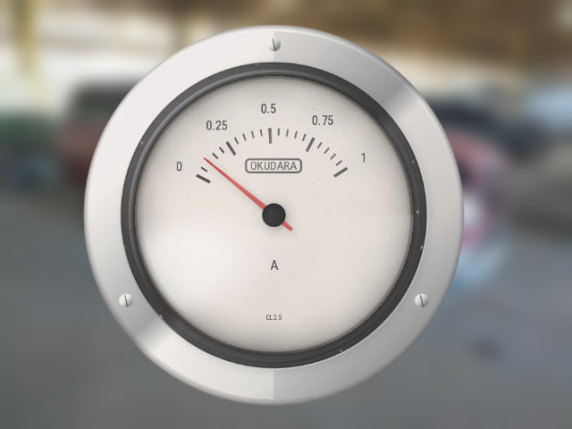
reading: {"value": 0.1, "unit": "A"}
